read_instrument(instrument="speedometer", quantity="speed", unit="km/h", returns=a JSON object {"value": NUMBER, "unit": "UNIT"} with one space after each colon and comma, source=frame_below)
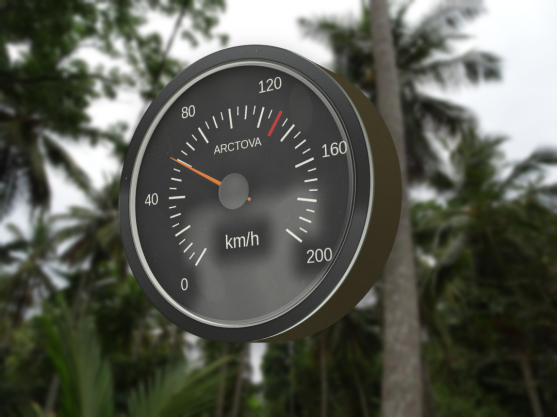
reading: {"value": 60, "unit": "km/h"}
